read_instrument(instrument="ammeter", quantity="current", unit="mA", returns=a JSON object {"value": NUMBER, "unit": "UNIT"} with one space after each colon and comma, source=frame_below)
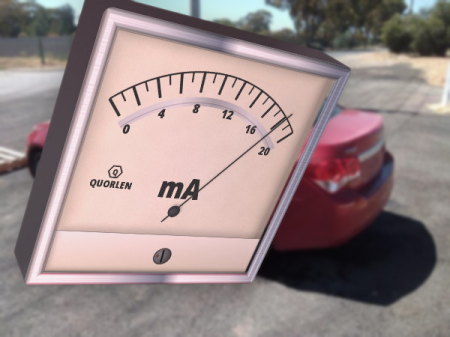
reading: {"value": 18, "unit": "mA"}
